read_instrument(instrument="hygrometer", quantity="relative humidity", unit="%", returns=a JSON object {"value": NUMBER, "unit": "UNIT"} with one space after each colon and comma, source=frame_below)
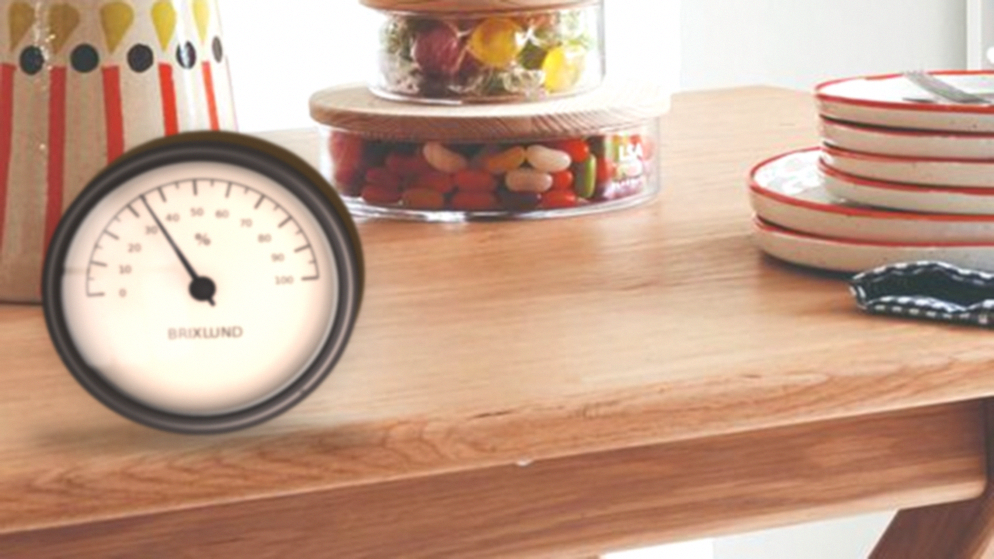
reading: {"value": 35, "unit": "%"}
